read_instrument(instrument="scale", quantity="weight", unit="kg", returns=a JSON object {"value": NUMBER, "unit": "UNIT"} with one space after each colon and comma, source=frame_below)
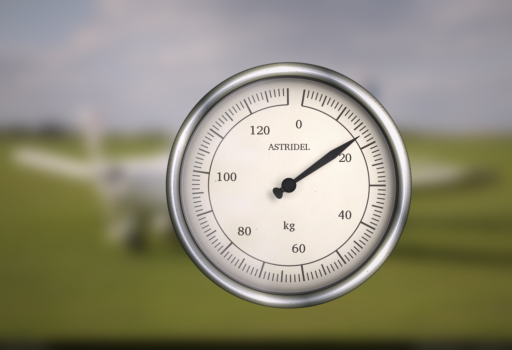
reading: {"value": 17, "unit": "kg"}
